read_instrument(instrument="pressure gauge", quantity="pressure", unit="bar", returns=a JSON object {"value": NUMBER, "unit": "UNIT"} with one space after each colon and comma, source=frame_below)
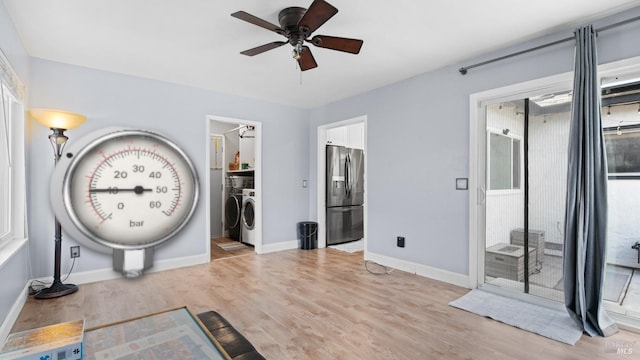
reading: {"value": 10, "unit": "bar"}
